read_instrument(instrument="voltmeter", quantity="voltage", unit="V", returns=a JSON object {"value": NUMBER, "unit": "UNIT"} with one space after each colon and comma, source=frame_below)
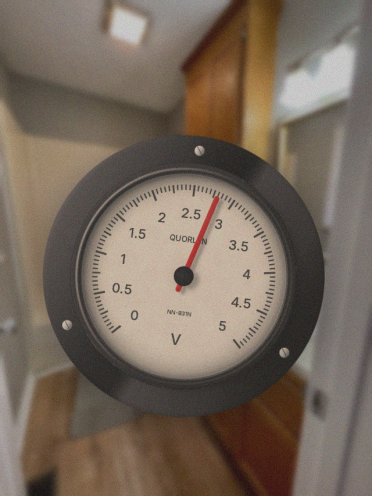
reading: {"value": 2.8, "unit": "V"}
